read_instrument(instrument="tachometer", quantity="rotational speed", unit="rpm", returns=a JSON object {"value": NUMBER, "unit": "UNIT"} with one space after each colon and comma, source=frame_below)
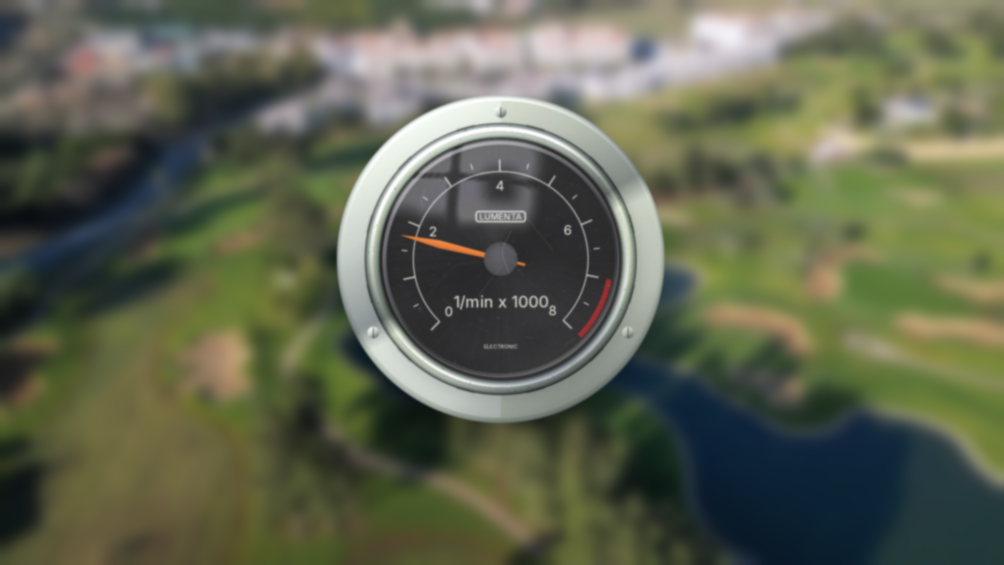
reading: {"value": 1750, "unit": "rpm"}
